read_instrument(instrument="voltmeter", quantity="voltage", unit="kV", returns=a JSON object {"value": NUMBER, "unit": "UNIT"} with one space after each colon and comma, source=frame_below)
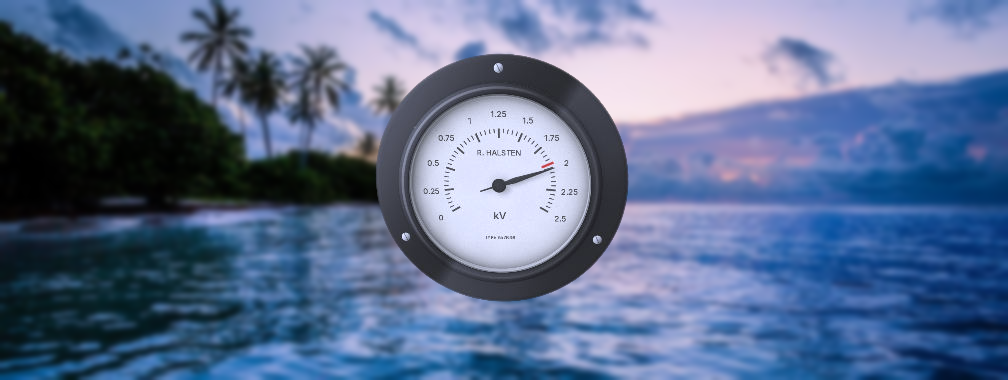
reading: {"value": 2, "unit": "kV"}
